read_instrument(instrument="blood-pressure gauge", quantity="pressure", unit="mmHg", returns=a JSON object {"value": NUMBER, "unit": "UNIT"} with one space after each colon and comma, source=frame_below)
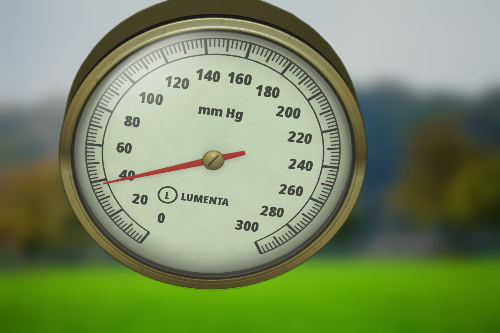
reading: {"value": 40, "unit": "mmHg"}
